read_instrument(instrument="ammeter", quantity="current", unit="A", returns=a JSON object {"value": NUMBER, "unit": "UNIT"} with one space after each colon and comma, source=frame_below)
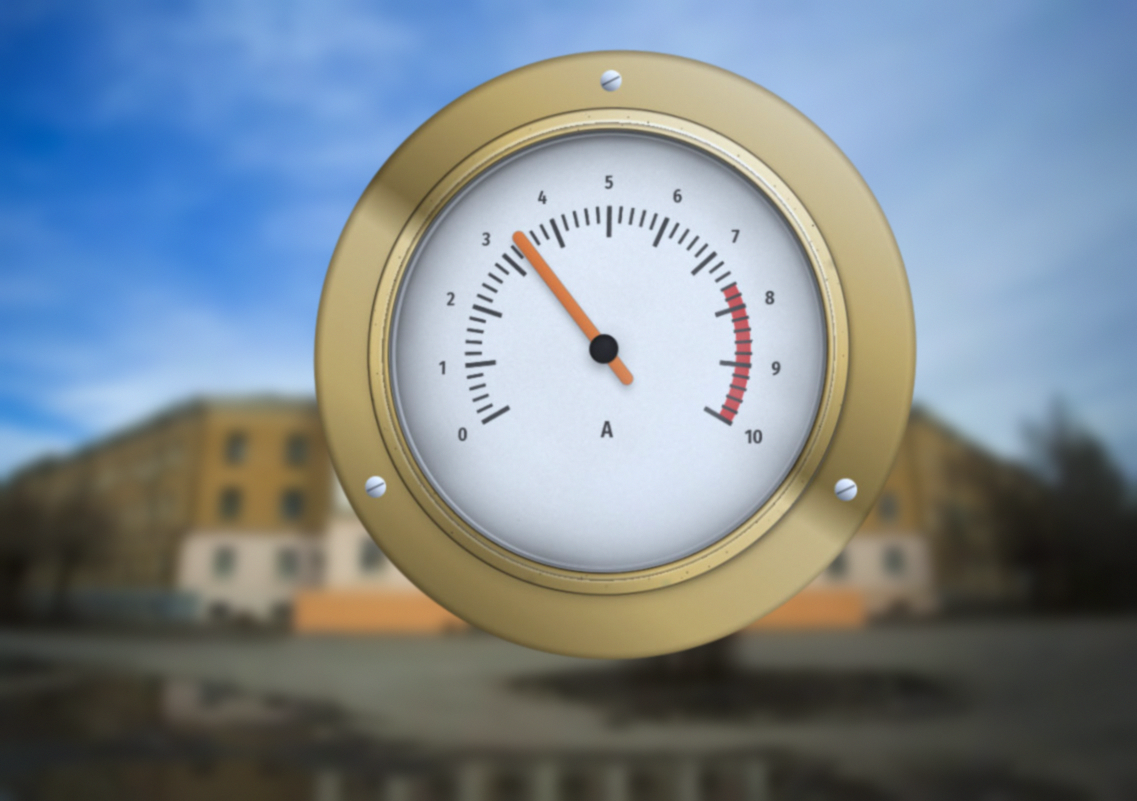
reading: {"value": 3.4, "unit": "A"}
